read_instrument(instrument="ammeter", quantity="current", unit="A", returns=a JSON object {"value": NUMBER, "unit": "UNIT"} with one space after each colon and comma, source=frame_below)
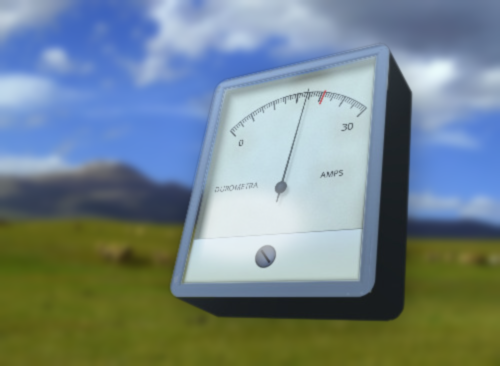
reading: {"value": 17.5, "unit": "A"}
